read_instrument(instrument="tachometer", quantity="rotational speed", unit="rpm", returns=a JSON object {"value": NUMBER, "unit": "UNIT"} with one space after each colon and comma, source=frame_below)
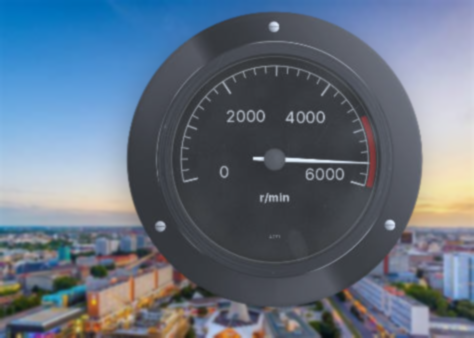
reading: {"value": 5600, "unit": "rpm"}
